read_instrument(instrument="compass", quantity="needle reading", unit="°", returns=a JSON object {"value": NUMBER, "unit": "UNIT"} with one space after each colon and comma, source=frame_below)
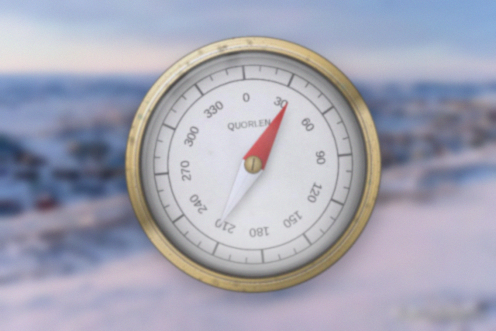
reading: {"value": 35, "unit": "°"}
